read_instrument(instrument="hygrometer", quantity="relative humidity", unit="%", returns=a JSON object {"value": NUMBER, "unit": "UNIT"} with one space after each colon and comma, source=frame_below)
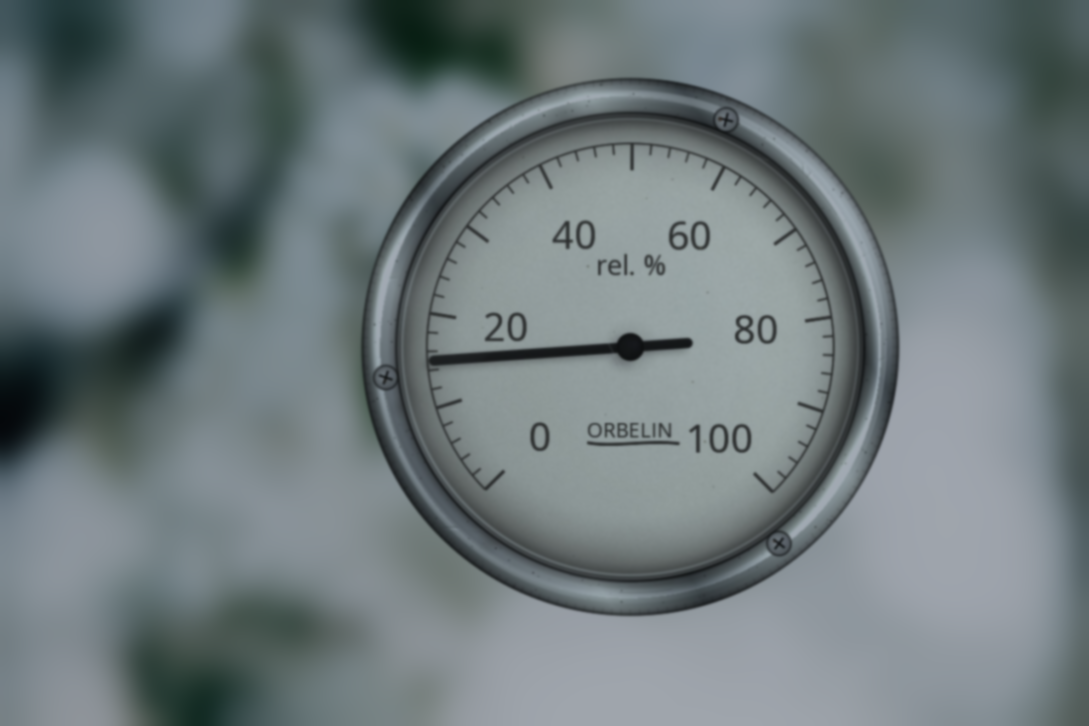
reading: {"value": 15, "unit": "%"}
